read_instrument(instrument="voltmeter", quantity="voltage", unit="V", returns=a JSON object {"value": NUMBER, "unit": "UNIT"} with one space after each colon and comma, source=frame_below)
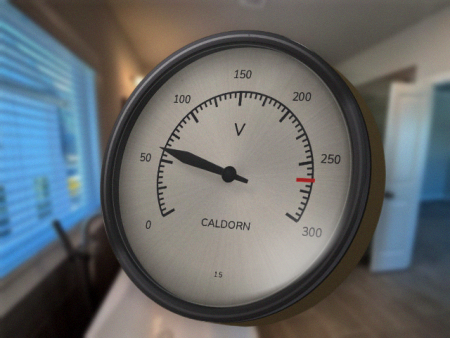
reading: {"value": 60, "unit": "V"}
